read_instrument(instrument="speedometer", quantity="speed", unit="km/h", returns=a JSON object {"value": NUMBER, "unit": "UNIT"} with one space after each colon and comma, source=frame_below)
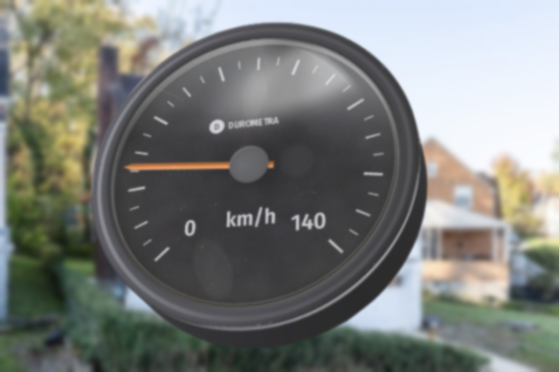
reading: {"value": 25, "unit": "km/h"}
